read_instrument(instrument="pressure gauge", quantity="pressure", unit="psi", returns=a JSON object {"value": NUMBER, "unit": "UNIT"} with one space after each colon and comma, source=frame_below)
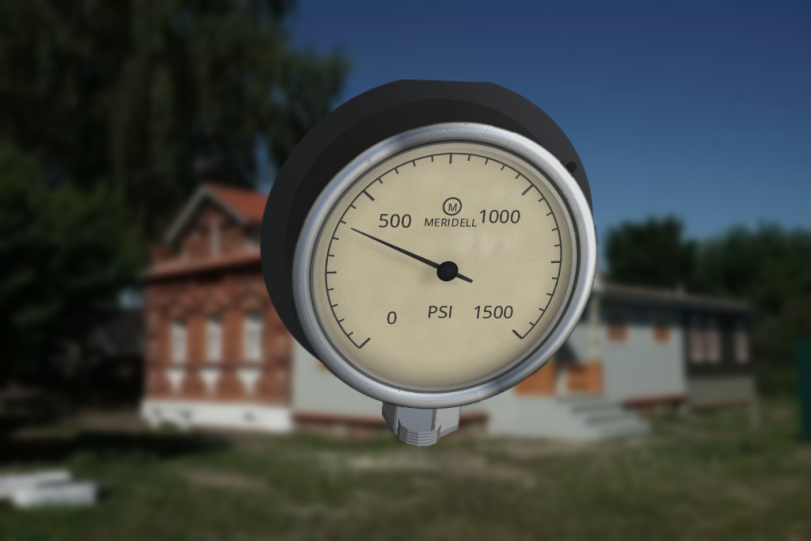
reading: {"value": 400, "unit": "psi"}
